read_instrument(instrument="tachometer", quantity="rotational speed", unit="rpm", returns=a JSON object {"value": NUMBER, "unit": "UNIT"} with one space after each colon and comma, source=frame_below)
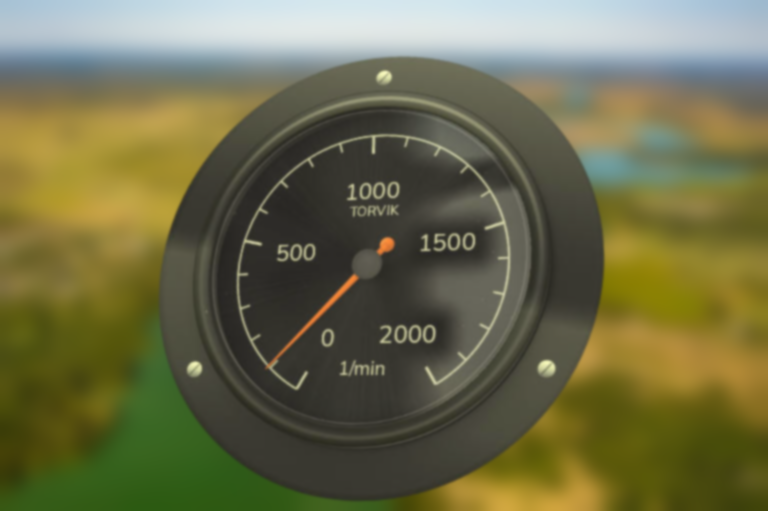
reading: {"value": 100, "unit": "rpm"}
